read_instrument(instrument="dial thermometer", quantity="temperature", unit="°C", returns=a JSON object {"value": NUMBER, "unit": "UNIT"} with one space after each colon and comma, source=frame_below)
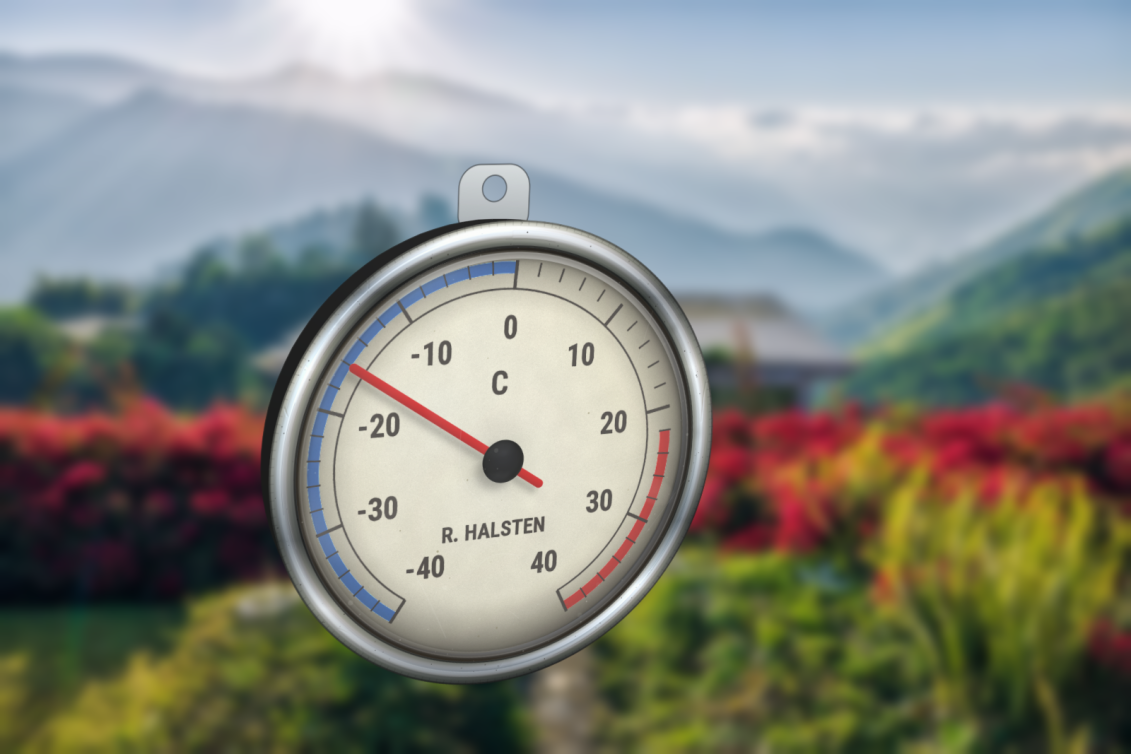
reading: {"value": -16, "unit": "°C"}
